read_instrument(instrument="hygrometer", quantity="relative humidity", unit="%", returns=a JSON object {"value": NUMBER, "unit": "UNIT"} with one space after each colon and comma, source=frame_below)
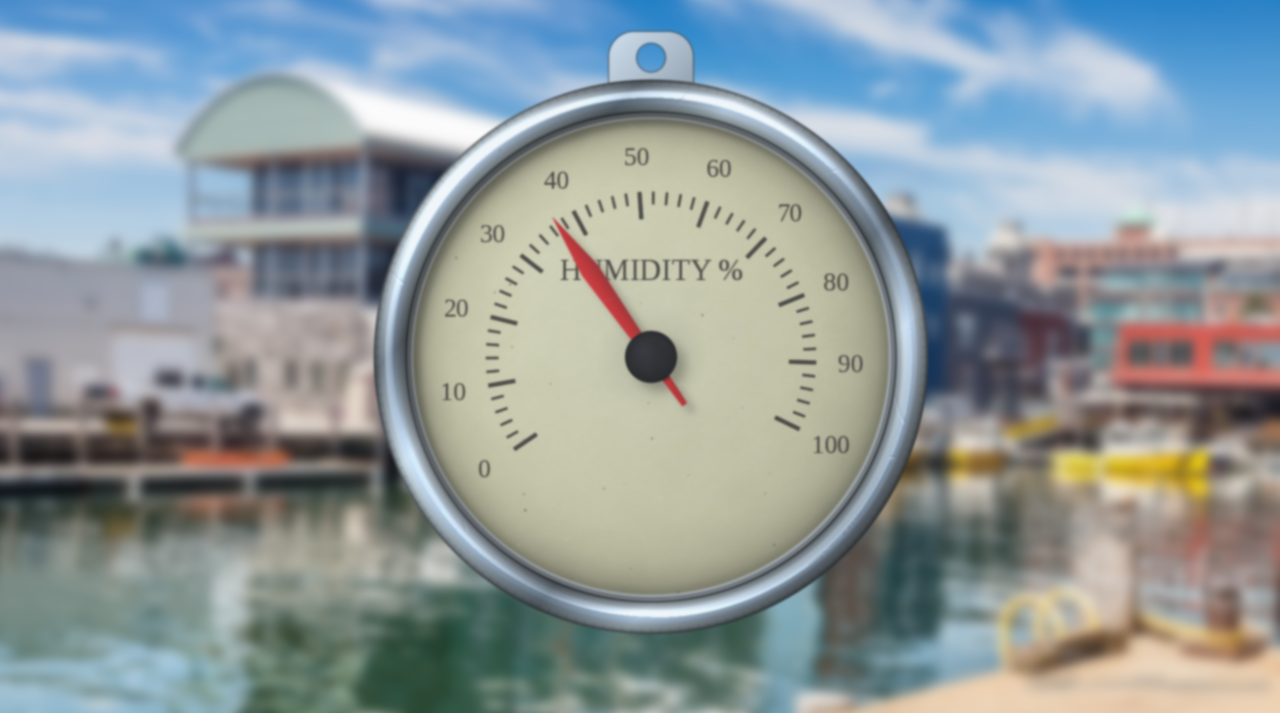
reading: {"value": 37, "unit": "%"}
